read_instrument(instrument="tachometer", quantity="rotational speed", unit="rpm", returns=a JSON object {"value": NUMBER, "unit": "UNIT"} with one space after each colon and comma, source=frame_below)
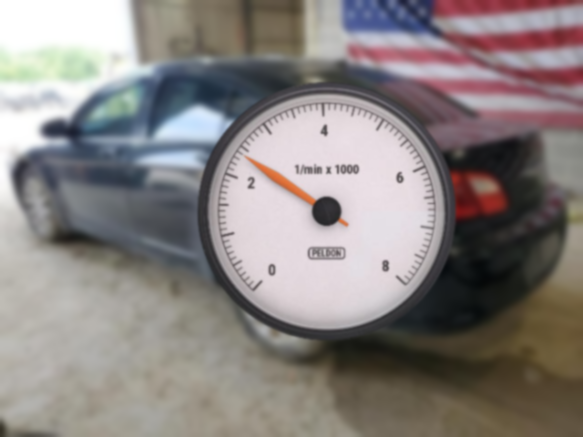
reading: {"value": 2400, "unit": "rpm"}
